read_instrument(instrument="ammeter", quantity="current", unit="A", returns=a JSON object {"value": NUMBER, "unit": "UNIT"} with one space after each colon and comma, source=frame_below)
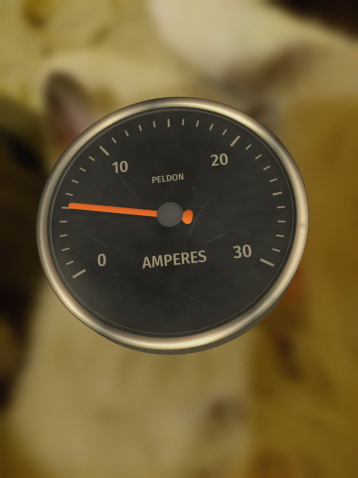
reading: {"value": 5, "unit": "A"}
